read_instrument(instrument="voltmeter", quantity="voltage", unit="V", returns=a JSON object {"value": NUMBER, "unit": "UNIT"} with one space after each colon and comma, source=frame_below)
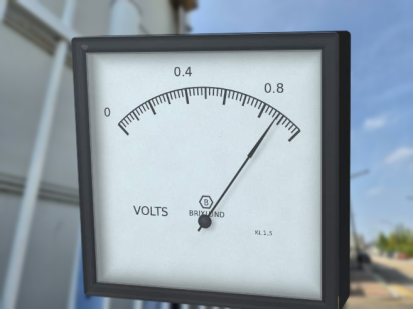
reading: {"value": 0.88, "unit": "V"}
